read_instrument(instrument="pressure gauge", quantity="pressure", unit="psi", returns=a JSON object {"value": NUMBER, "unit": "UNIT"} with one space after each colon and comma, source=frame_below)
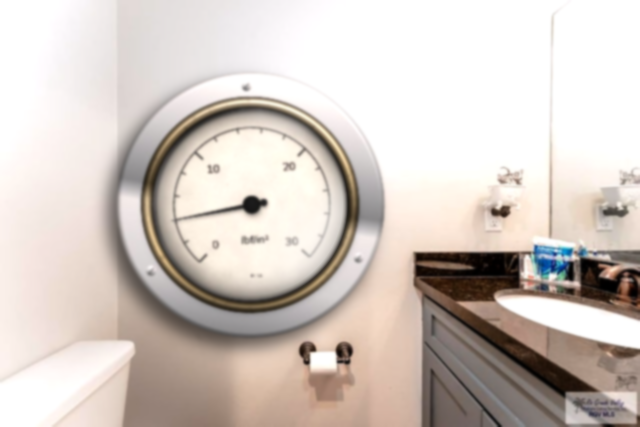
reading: {"value": 4, "unit": "psi"}
